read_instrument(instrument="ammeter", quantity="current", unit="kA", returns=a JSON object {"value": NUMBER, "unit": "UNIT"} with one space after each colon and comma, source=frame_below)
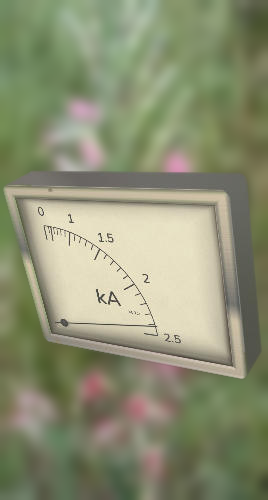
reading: {"value": 2.4, "unit": "kA"}
